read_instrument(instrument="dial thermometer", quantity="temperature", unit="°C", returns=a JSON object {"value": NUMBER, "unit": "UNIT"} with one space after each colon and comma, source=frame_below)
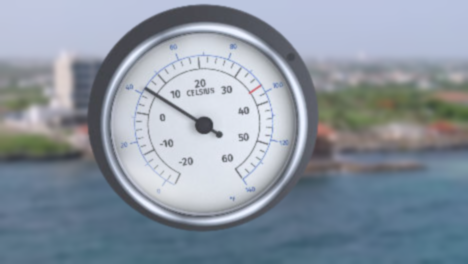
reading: {"value": 6, "unit": "°C"}
